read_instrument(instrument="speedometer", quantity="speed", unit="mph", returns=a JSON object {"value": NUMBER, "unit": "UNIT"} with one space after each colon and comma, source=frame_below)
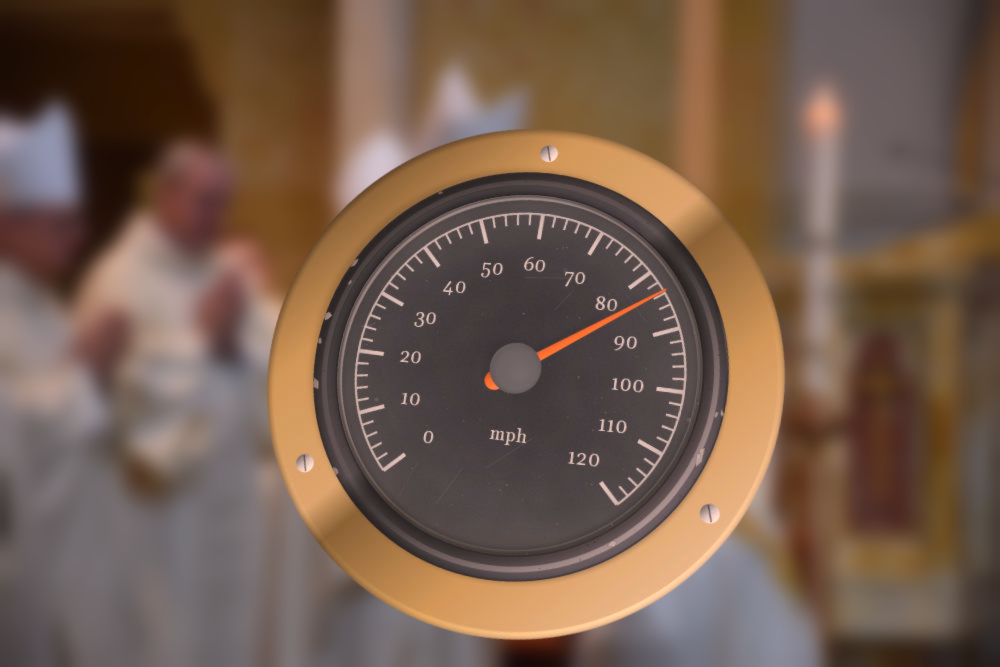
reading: {"value": 84, "unit": "mph"}
